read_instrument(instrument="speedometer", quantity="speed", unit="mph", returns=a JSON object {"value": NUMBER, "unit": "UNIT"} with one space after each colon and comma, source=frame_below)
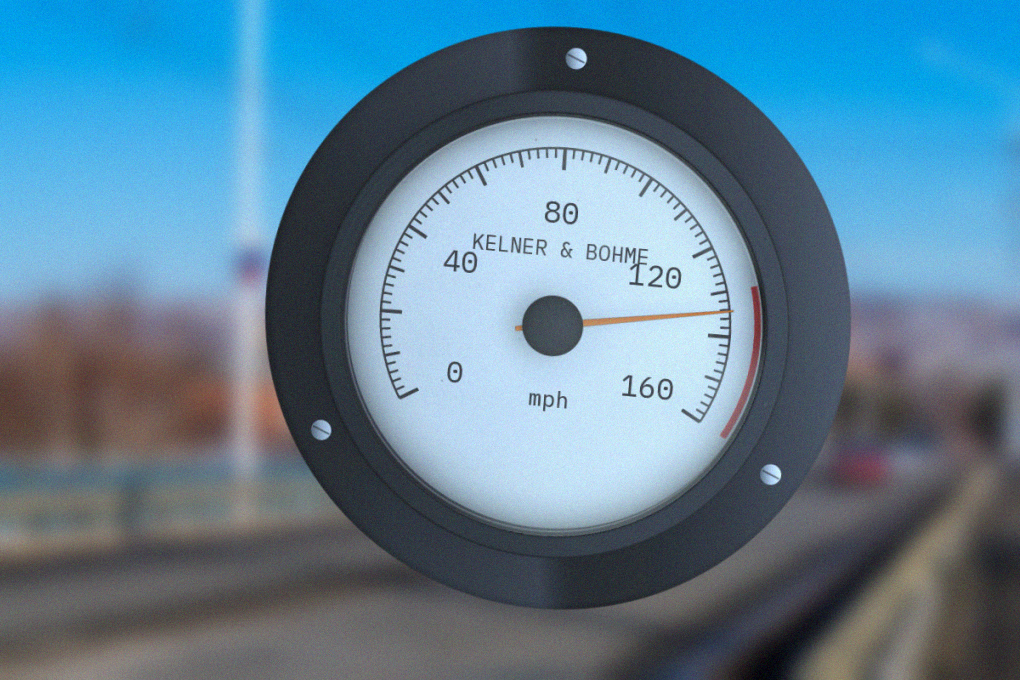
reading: {"value": 134, "unit": "mph"}
